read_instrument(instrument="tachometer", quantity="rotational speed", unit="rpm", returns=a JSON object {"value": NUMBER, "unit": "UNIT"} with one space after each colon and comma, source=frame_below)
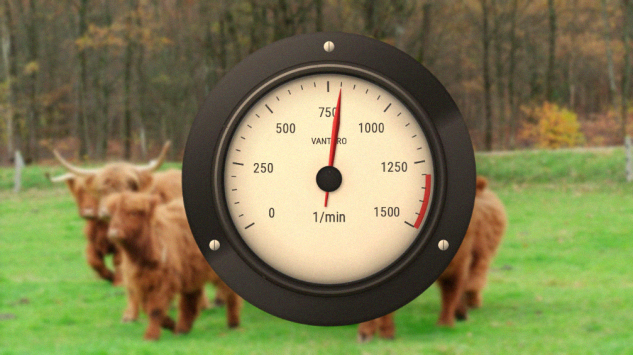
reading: {"value": 800, "unit": "rpm"}
